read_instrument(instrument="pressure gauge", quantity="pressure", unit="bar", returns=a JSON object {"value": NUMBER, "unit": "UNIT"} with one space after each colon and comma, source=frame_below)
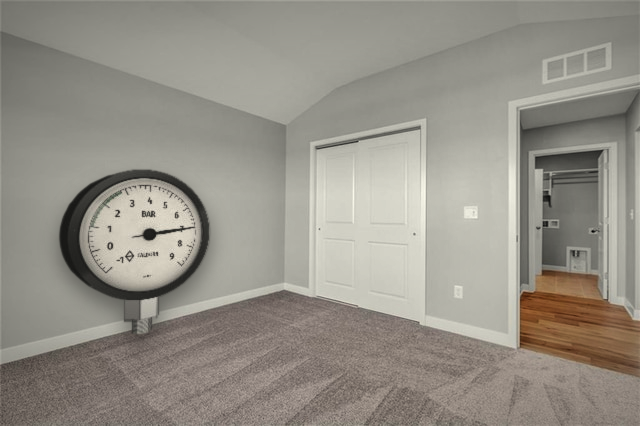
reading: {"value": 7, "unit": "bar"}
